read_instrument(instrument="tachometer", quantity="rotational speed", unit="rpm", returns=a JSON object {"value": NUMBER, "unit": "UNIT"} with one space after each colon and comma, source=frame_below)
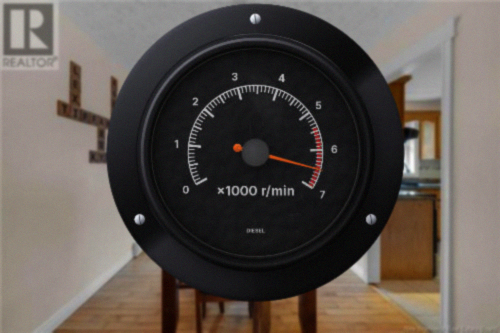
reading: {"value": 6500, "unit": "rpm"}
